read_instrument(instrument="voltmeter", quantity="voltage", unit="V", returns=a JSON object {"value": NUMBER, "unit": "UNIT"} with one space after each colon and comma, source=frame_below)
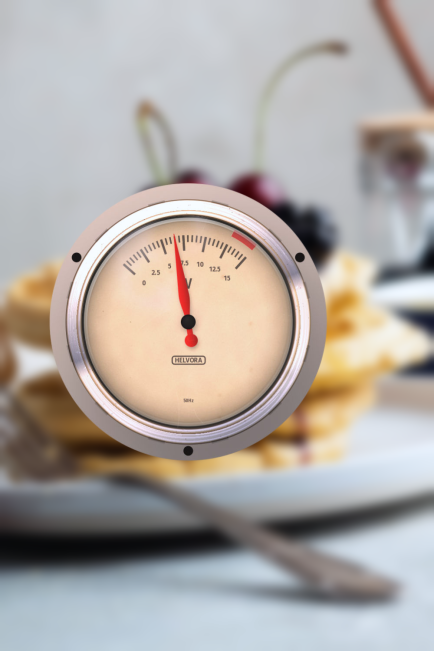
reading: {"value": 6.5, "unit": "V"}
